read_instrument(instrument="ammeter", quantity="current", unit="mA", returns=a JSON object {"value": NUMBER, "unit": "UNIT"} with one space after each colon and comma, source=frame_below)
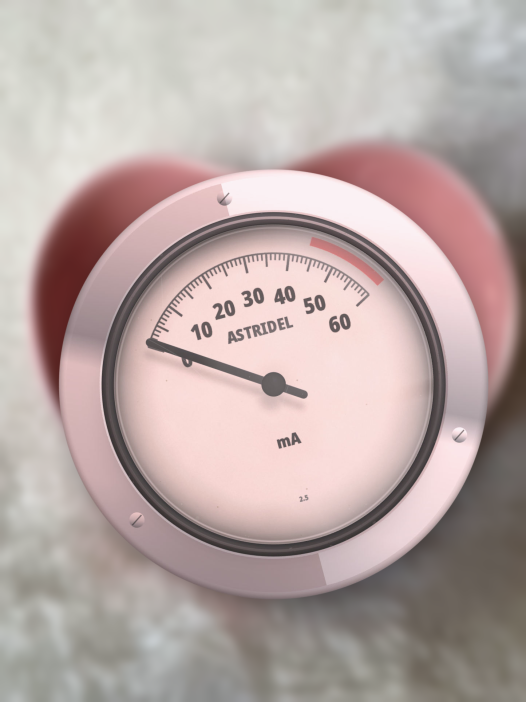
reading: {"value": 1, "unit": "mA"}
